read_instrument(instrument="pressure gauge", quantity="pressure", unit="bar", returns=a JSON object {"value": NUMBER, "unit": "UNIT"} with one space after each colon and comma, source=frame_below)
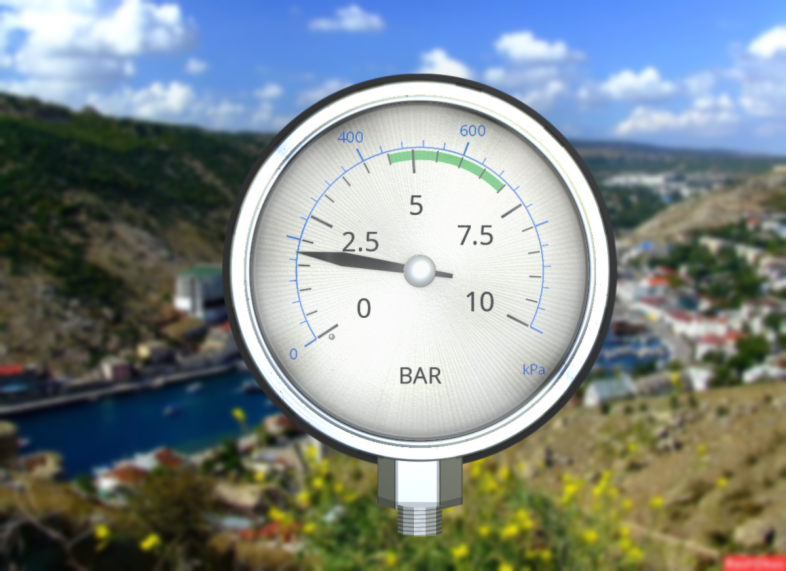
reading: {"value": 1.75, "unit": "bar"}
